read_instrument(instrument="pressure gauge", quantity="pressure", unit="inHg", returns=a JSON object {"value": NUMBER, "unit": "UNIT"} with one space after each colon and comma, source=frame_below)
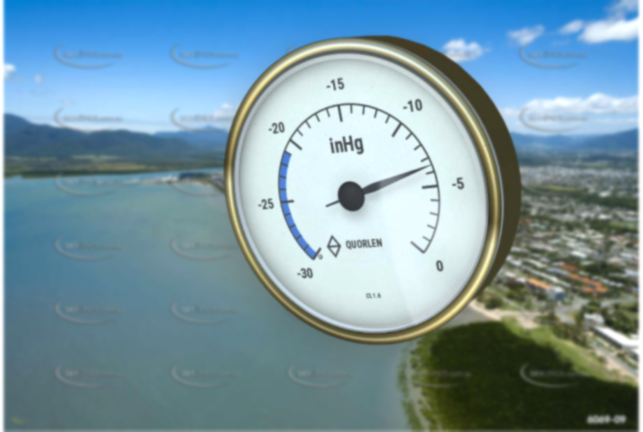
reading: {"value": -6.5, "unit": "inHg"}
